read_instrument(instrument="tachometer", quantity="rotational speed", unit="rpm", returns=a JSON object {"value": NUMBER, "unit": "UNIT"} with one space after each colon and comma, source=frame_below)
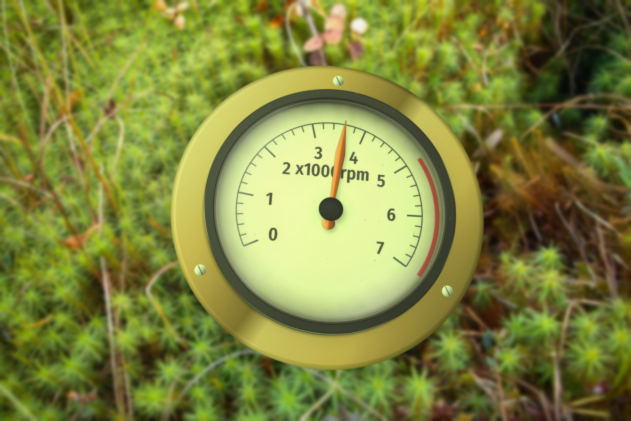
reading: {"value": 3600, "unit": "rpm"}
